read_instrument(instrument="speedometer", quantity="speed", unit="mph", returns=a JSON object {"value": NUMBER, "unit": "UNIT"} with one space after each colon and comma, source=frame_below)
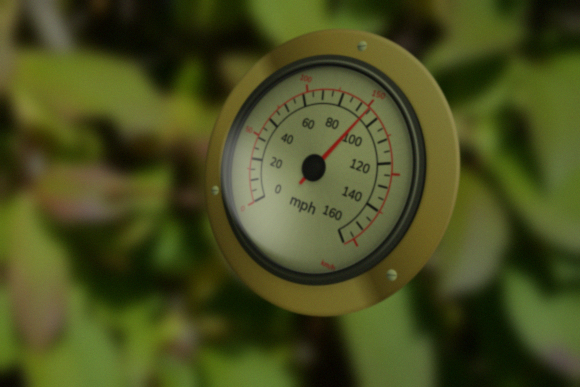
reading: {"value": 95, "unit": "mph"}
